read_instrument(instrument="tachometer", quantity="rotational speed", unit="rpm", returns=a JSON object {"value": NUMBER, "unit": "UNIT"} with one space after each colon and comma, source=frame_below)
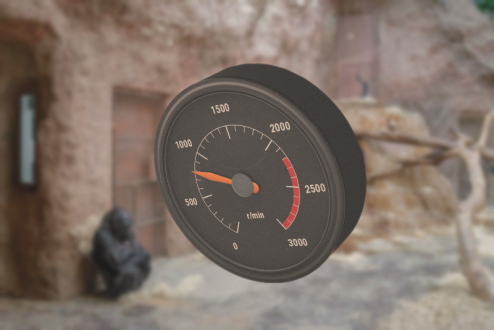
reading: {"value": 800, "unit": "rpm"}
